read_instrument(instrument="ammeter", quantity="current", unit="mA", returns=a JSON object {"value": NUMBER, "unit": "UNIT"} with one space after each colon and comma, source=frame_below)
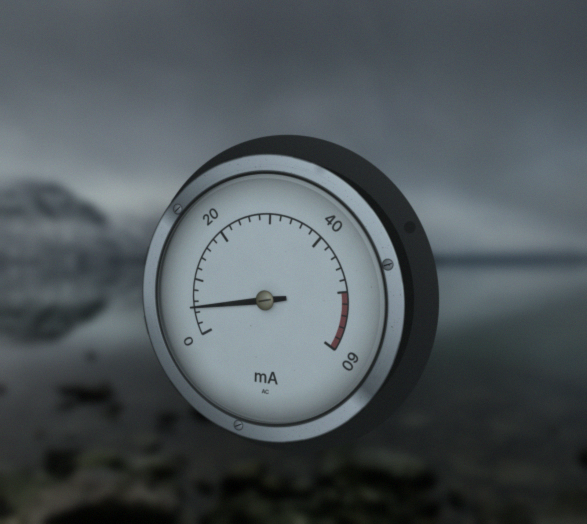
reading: {"value": 5, "unit": "mA"}
